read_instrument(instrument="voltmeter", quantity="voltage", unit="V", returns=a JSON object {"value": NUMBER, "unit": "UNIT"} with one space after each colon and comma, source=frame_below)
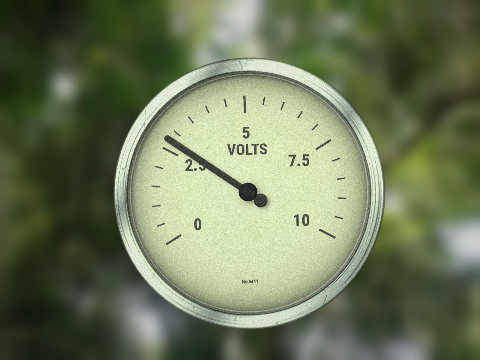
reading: {"value": 2.75, "unit": "V"}
